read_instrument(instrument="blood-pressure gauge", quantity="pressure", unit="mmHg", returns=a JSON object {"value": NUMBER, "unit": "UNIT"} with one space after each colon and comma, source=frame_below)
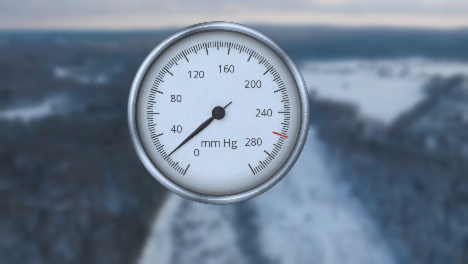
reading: {"value": 20, "unit": "mmHg"}
